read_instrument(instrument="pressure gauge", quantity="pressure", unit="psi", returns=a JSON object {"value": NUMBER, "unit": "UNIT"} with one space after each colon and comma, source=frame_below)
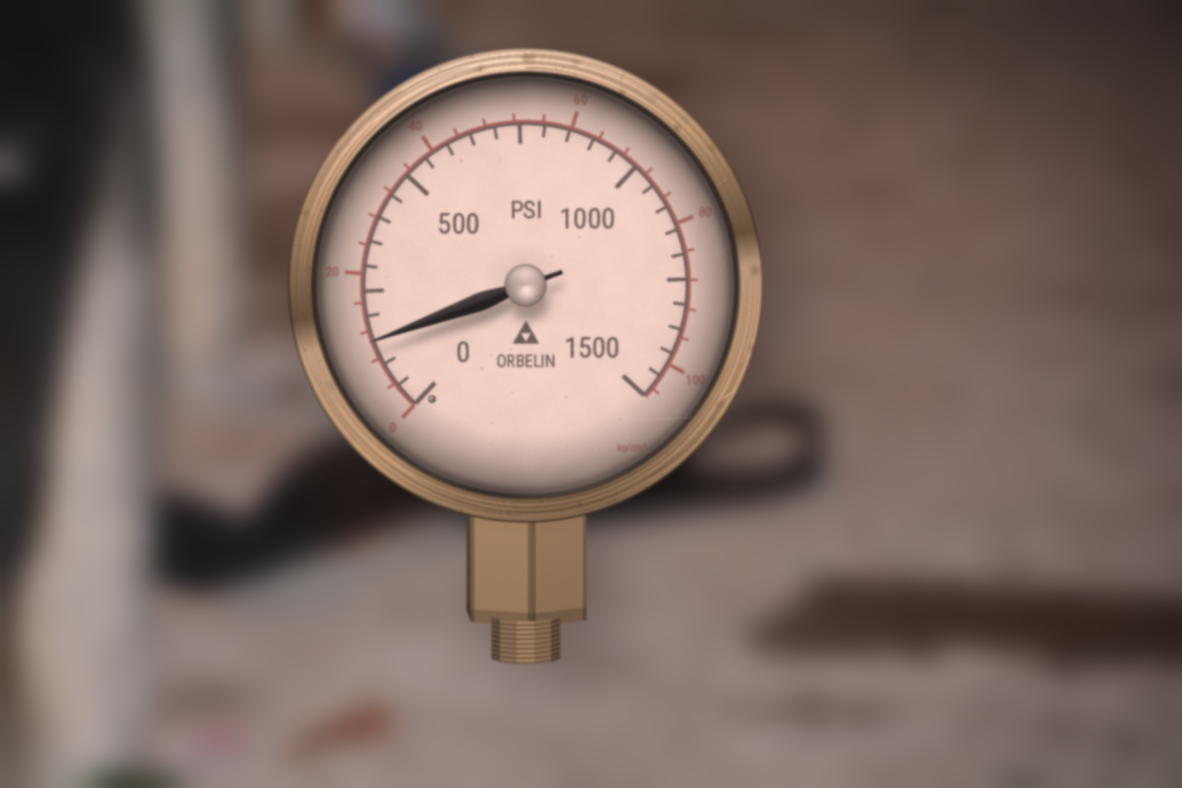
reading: {"value": 150, "unit": "psi"}
